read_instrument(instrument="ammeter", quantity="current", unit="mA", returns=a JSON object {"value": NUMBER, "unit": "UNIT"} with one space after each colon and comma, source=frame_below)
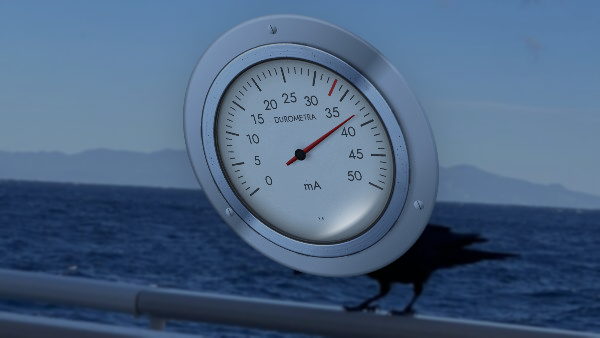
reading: {"value": 38, "unit": "mA"}
